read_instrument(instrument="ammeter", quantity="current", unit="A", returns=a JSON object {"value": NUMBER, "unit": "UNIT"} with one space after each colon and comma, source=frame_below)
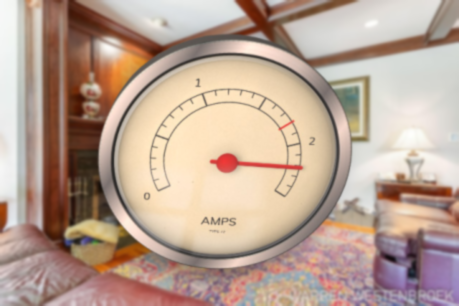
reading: {"value": 2.2, "unit": "A"}
